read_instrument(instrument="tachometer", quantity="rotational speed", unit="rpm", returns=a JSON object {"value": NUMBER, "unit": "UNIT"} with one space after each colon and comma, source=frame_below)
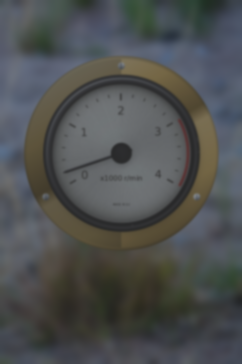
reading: {"value": 200, "unit": "rpm"}
